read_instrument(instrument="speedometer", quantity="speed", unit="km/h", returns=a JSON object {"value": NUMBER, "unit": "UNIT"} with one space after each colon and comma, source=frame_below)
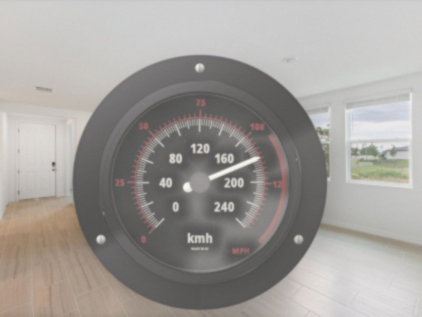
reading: {"value": 180, "unit": "km/h"}
